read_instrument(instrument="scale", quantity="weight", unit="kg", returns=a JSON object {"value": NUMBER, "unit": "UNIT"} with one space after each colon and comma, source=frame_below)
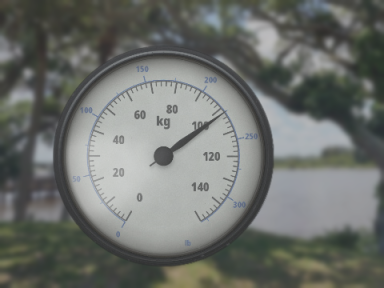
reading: {"value": 102, "unit": "kg"}
